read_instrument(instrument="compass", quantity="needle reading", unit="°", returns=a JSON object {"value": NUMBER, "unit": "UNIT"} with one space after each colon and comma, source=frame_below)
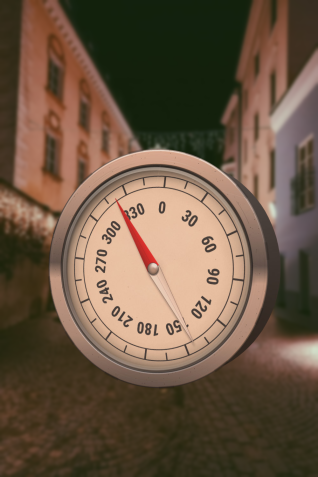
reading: {"value": 322.5, "unit": "°"}
